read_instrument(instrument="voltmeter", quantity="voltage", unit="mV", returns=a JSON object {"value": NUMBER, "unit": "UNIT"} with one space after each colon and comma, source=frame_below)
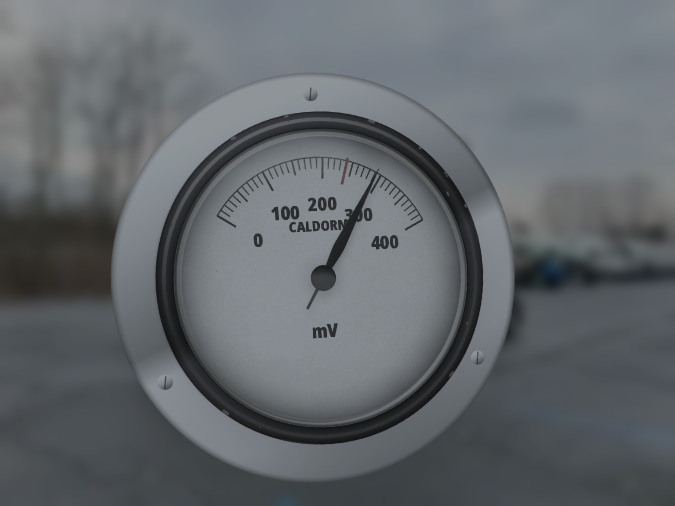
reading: {"value": 290, "unit": "mV"}
